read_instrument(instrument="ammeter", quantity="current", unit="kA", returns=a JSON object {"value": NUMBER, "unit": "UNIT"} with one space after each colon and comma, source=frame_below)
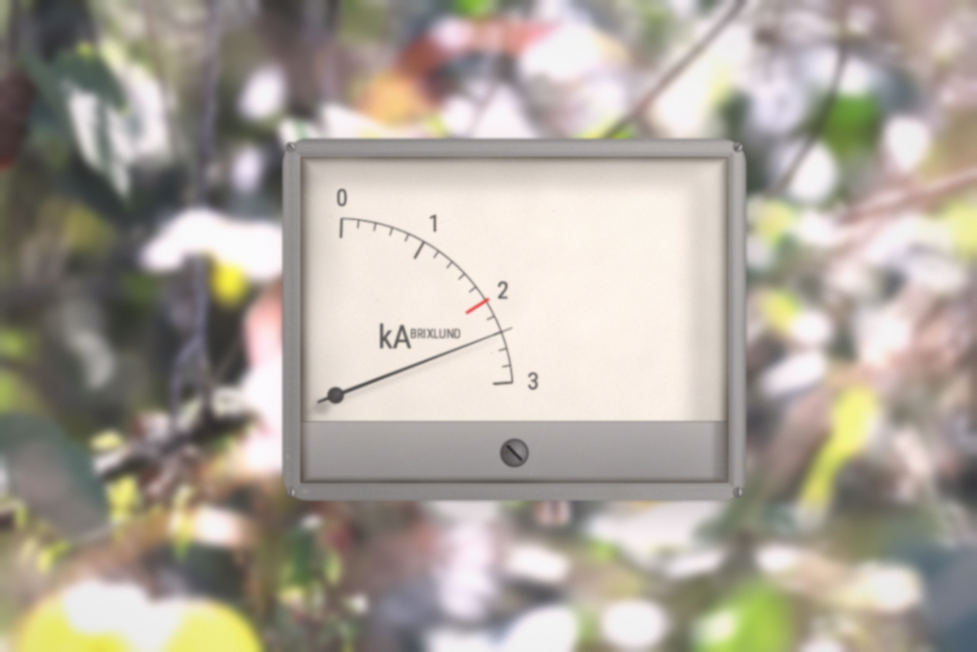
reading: {"value": 2.4, "unit": "kA"}
